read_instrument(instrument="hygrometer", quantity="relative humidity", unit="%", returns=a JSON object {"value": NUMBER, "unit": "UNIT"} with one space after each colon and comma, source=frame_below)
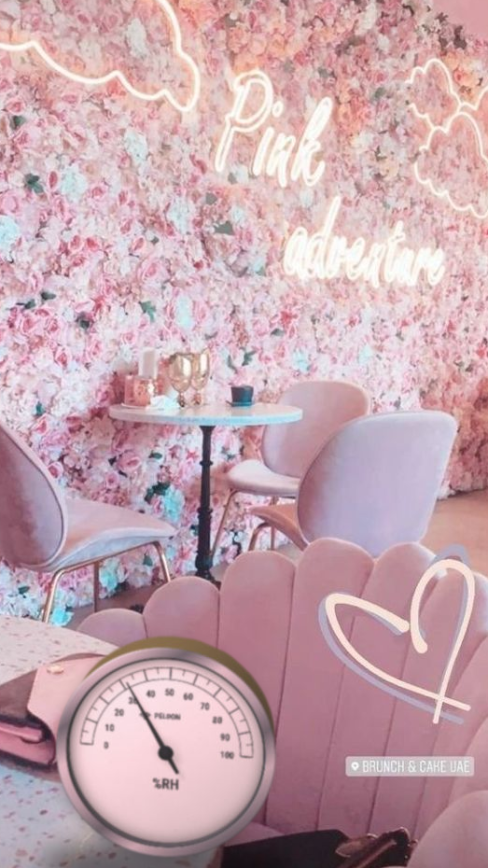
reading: {"value": 32.5, "unit": "%"}
